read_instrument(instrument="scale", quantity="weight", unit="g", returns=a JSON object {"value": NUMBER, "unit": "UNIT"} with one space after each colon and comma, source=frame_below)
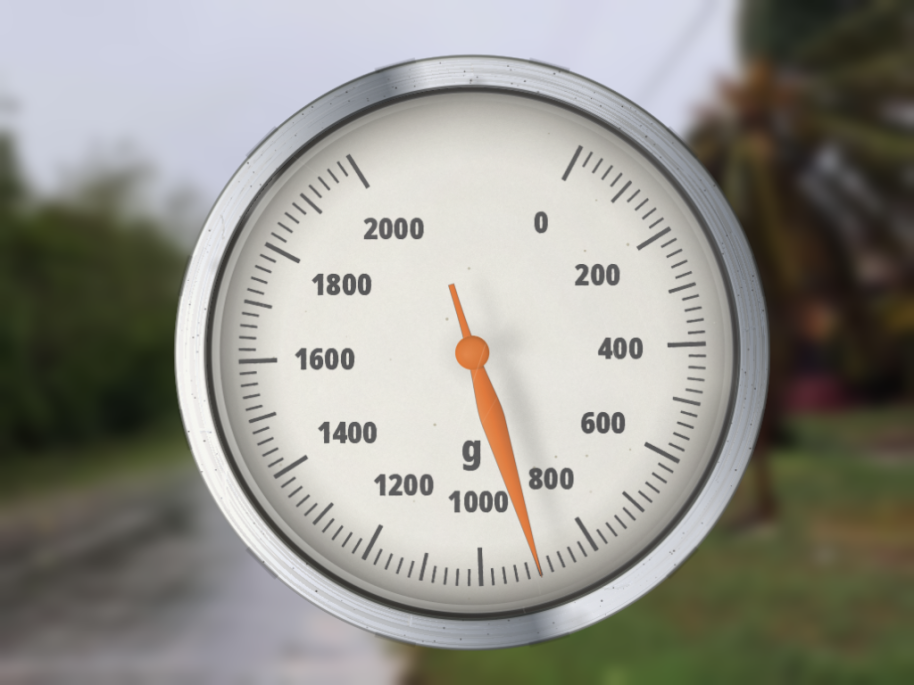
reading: {"value": 900, "unit": "g"}
